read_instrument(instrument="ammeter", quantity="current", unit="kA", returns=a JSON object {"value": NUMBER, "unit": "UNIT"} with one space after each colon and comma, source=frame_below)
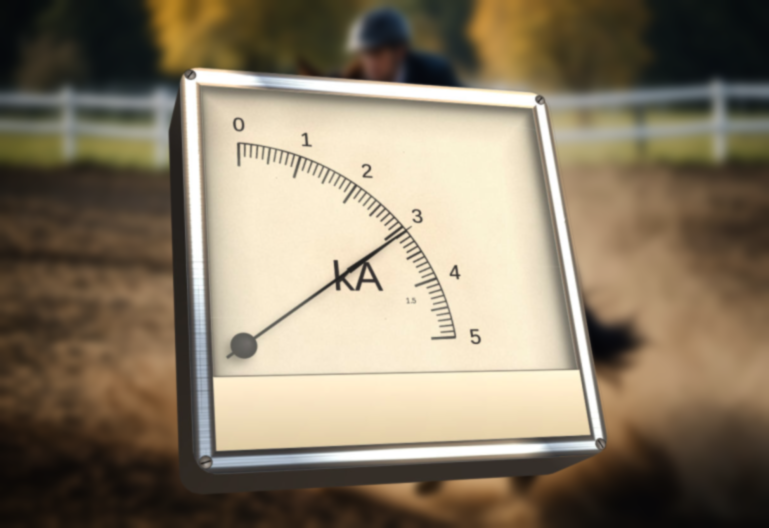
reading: {"value": 3.1, "unit": "kA"}
